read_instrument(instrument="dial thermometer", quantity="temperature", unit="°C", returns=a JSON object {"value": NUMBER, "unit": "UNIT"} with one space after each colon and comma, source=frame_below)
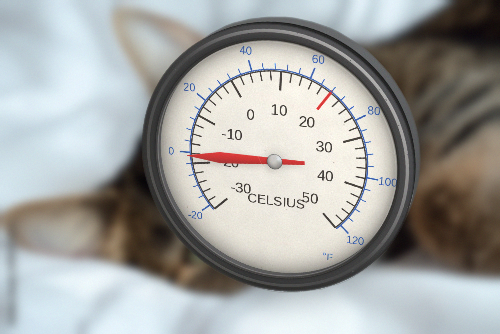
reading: {"value": -18, "unit": "°C"}
